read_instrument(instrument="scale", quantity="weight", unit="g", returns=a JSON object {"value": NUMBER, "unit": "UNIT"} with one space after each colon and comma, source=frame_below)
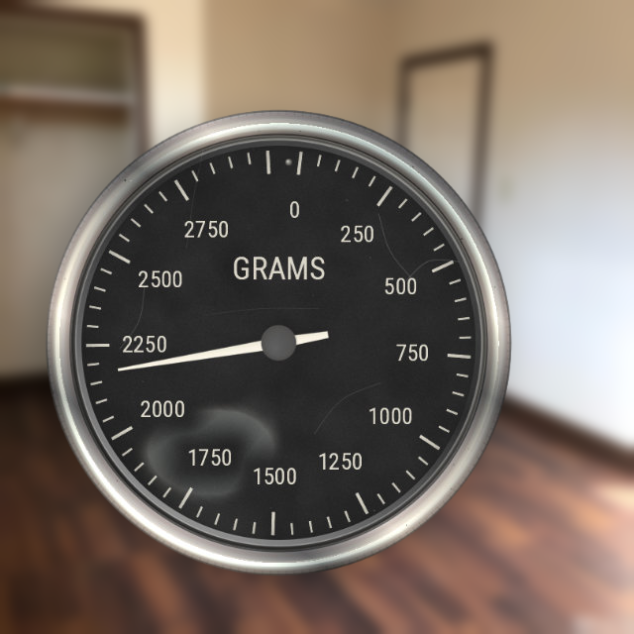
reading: {"value": 2175, "unit": "g"}
